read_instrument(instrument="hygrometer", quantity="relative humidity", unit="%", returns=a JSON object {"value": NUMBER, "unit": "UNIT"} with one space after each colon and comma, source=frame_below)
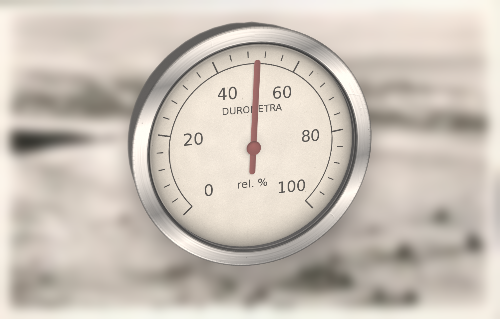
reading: {"value": 50, "unit": "%"}
